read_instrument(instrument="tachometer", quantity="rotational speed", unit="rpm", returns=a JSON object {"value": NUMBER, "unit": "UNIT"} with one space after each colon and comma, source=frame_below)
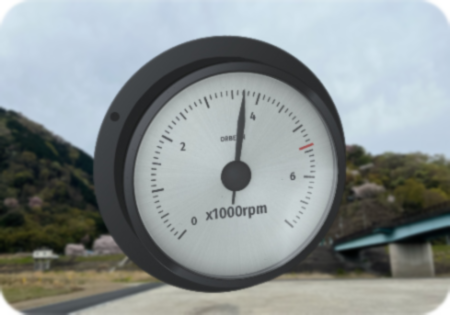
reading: {"value": 3700, "unit": "rpm"}
